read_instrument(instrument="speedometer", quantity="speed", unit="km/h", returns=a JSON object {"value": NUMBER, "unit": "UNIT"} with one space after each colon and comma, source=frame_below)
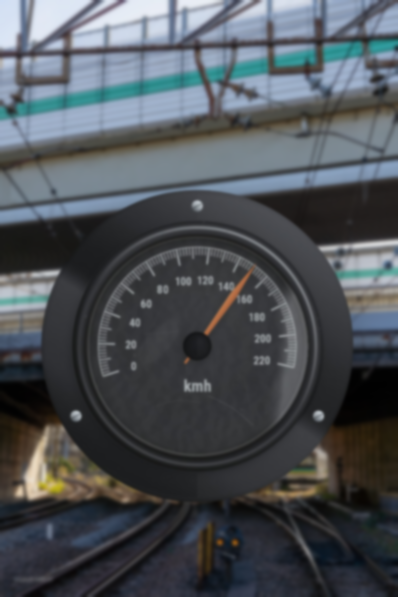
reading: {"value": 150, "unit": "km/h"}
